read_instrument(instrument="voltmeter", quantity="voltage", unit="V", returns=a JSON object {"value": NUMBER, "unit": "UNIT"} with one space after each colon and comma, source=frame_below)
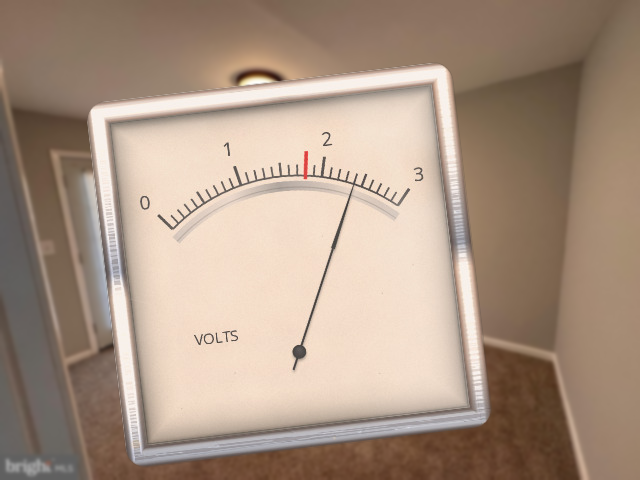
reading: {"value": 2.4, "unit": "V"}
